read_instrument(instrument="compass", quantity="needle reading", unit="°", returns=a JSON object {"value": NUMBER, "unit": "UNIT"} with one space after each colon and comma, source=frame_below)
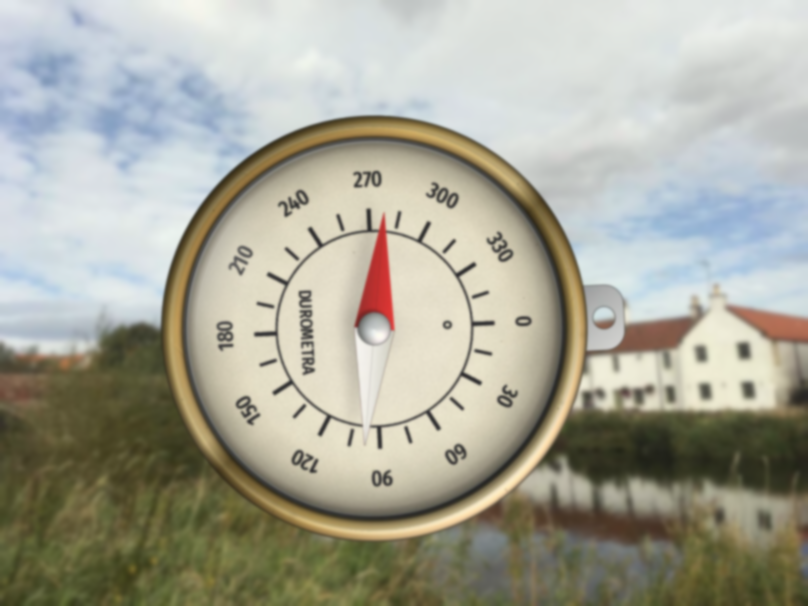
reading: {"value": 277.5, "unit": "°"}
